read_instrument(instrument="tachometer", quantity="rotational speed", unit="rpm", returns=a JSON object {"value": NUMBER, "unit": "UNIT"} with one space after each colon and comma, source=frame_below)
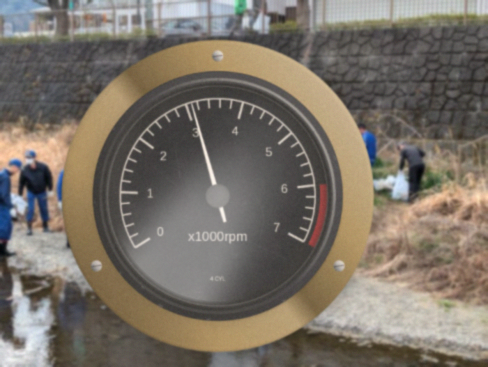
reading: {"value": 3100, "unit": "rpm"}
